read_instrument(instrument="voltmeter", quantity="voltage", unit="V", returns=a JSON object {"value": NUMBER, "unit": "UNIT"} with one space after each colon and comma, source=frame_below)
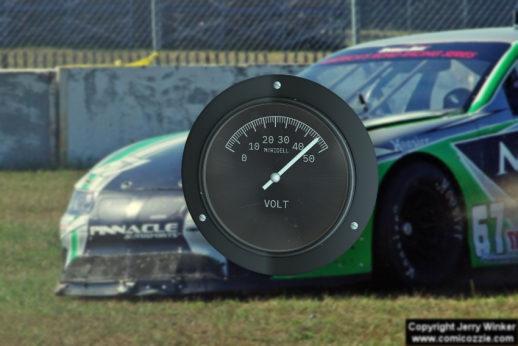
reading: {"value": 45, "unit": "V"}
